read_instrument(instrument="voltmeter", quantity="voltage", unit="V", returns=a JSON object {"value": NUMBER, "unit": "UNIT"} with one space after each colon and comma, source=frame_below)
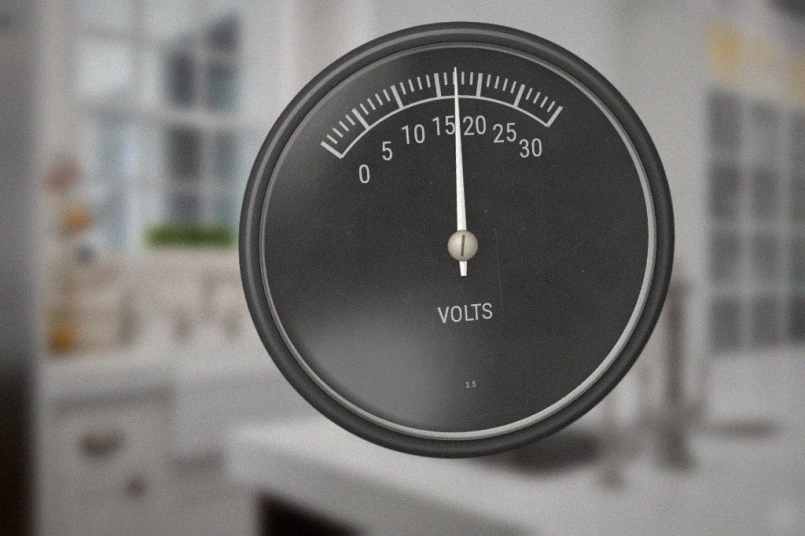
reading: {"value": 17, "unit": "V"}
